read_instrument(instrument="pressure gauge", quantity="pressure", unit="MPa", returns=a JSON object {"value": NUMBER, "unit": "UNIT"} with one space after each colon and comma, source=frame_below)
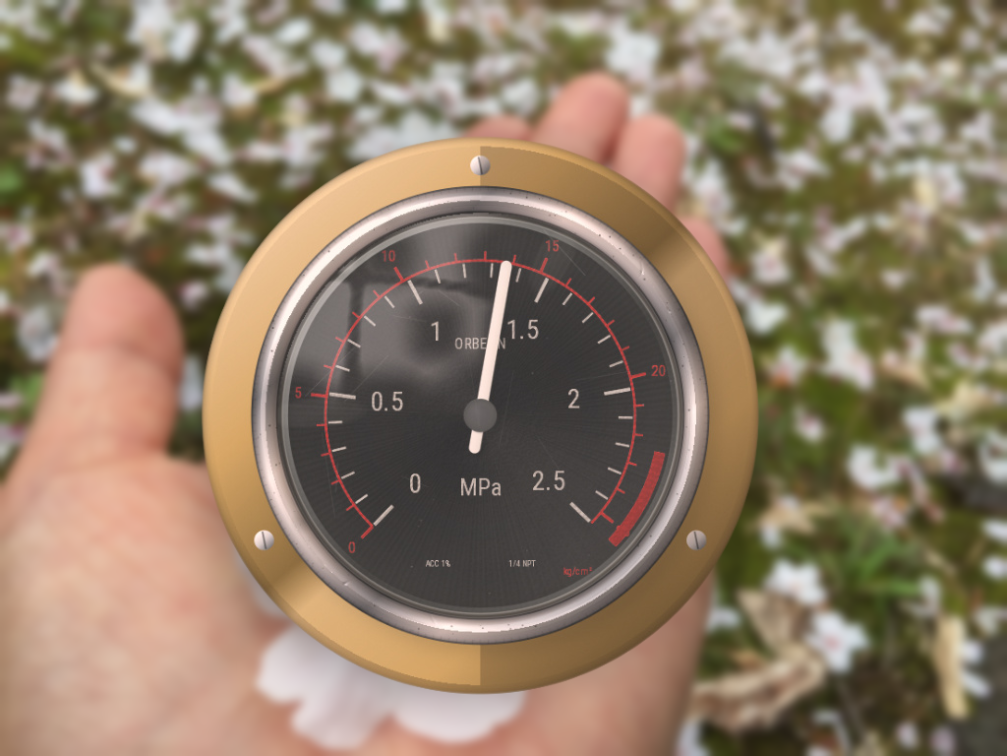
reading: {"value": 1.35, "unit": "MPa"}
